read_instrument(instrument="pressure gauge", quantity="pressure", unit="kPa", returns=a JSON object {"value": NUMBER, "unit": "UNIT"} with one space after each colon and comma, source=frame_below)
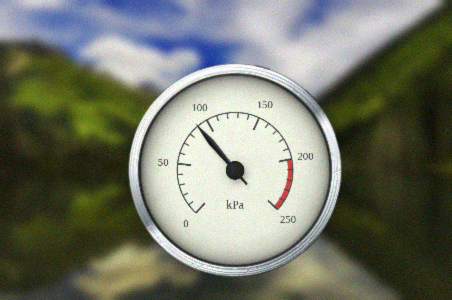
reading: {"value": 90, "unit": "kPa"}
